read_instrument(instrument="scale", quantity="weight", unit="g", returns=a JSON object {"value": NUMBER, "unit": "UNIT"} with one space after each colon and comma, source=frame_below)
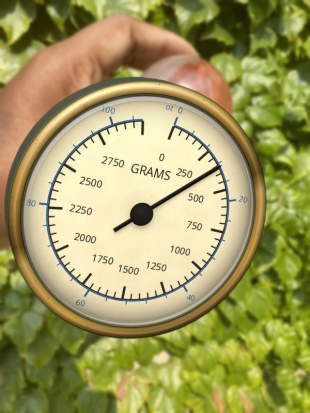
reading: {"value": 350, "unit": "g"}
